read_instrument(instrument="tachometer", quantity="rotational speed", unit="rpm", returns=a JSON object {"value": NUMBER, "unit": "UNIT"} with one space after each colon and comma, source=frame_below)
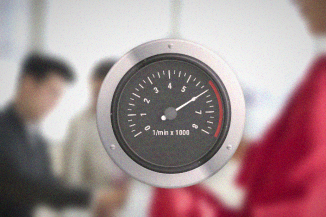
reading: {"value": 6000, "unit": "rpm"}
